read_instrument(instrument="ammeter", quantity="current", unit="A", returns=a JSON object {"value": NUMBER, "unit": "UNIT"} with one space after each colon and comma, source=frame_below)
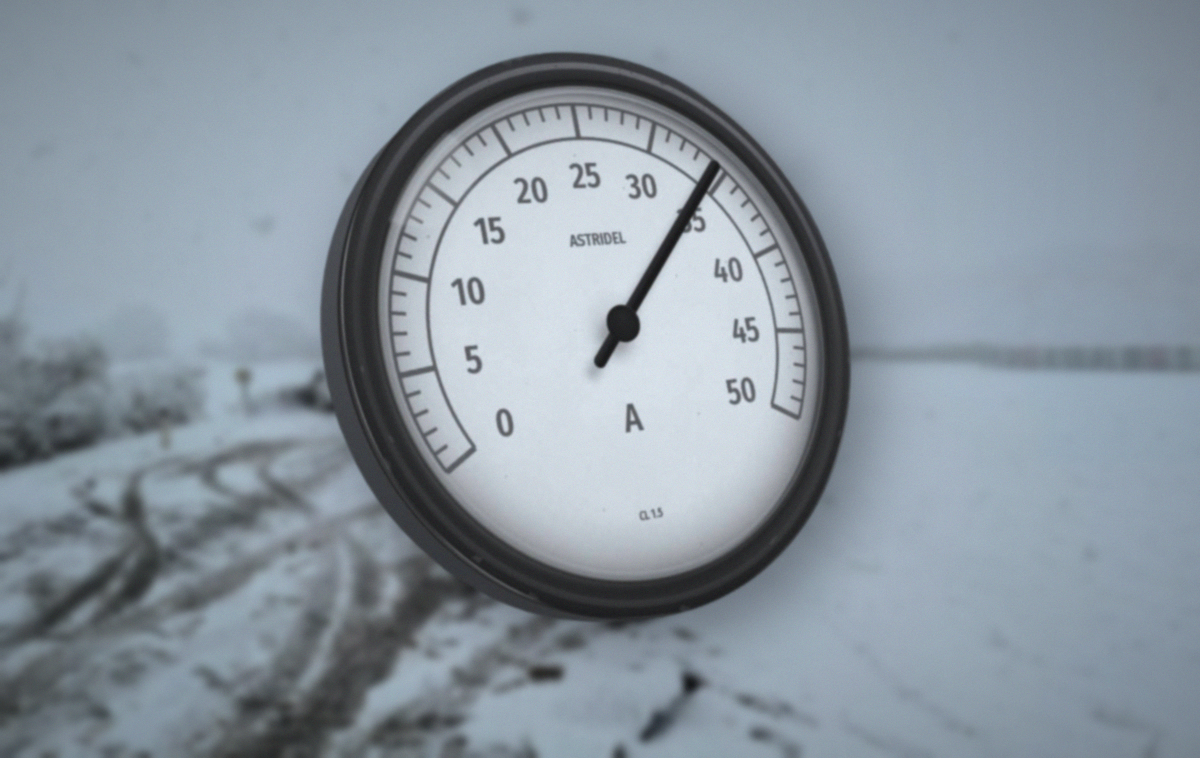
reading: {"value": 34, "unit": "A"}
